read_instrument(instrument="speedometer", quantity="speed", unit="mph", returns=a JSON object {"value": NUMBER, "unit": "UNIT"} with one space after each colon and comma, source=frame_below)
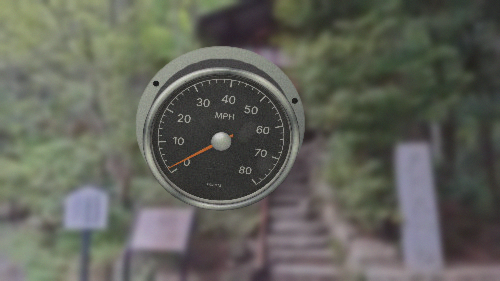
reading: {"value": 2, "unit": "mph"}
